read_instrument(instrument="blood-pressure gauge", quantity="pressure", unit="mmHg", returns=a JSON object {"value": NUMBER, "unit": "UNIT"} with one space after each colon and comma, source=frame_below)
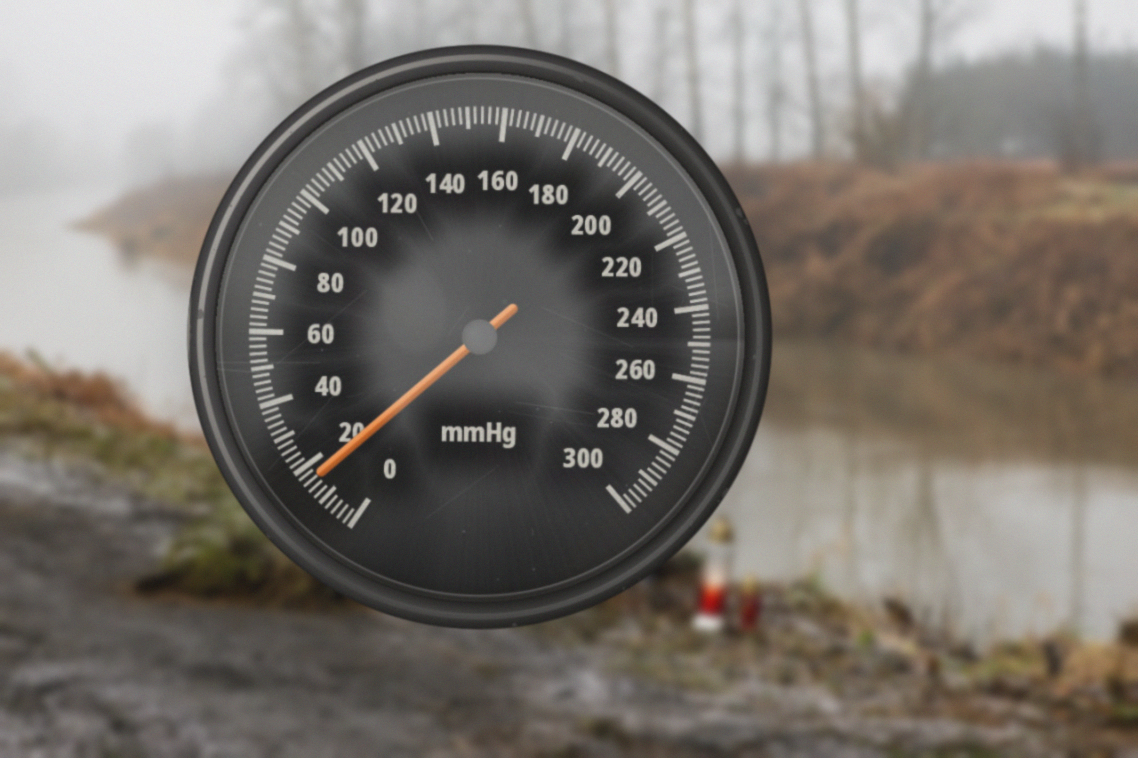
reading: {"value": 16, "unit": "mmHg"}
